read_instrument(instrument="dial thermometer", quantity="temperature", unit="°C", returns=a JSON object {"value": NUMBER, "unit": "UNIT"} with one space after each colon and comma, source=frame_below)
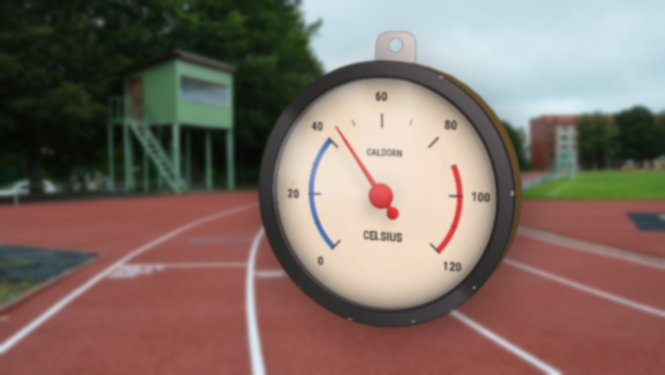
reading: {"value": 45, "unit": "°C"}
